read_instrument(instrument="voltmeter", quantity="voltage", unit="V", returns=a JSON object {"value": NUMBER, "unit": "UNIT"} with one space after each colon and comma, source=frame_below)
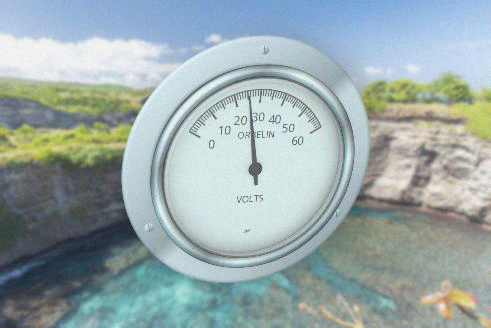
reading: {"value": 25, "unit": "V"}
